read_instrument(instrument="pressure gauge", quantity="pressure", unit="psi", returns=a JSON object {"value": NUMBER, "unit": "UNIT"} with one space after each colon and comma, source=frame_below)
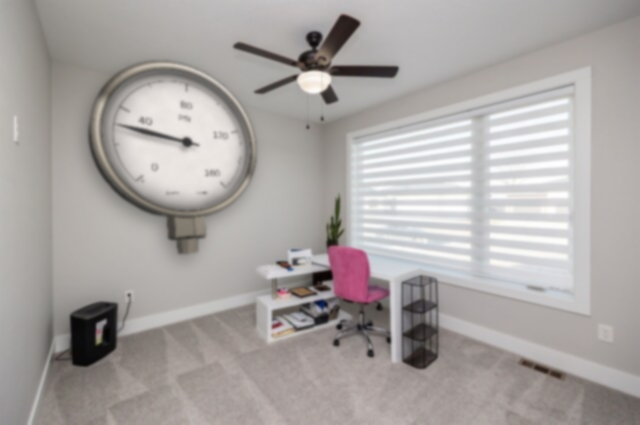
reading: {"value": 30, "unit": "psi"}
